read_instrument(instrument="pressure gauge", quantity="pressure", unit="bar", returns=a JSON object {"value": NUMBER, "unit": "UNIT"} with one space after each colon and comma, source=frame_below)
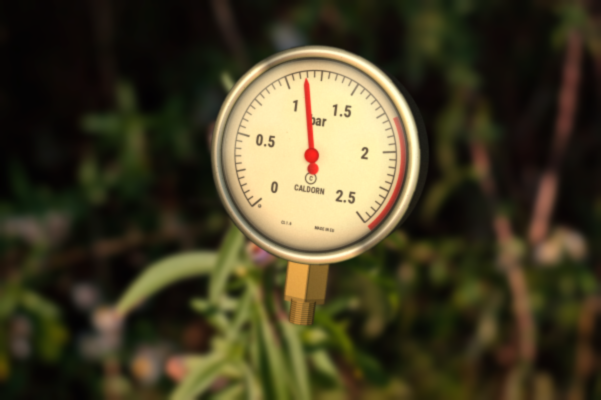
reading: {"value": 1.15, "unit": "bar"}
